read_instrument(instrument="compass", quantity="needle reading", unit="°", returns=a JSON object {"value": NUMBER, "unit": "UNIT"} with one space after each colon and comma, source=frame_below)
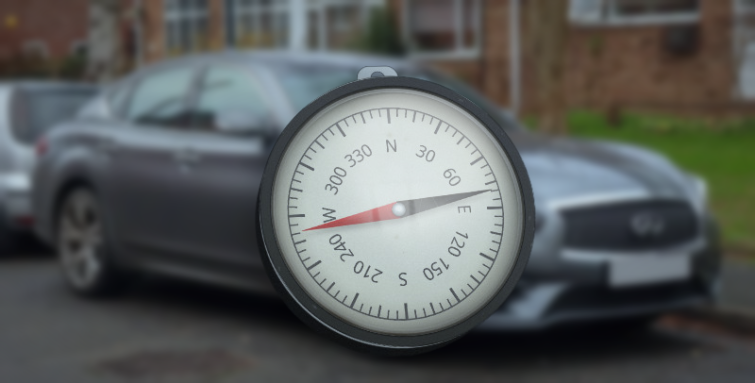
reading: {"value": 260, "unit": "°"}
